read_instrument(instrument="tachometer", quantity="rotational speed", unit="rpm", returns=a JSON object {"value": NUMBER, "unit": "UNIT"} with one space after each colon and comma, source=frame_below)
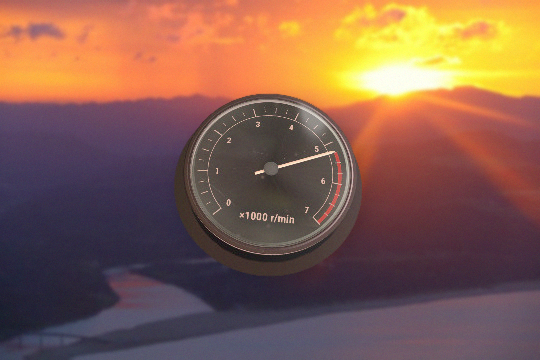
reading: {"value": 5250, "unit": "rpm"}
